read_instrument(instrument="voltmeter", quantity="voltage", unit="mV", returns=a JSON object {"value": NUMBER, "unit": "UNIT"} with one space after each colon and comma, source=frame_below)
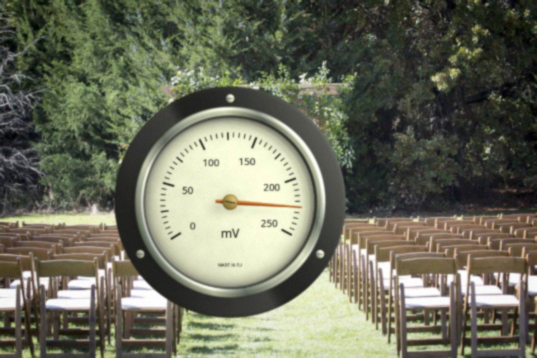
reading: {"value": 225, "unit": "mV"}
